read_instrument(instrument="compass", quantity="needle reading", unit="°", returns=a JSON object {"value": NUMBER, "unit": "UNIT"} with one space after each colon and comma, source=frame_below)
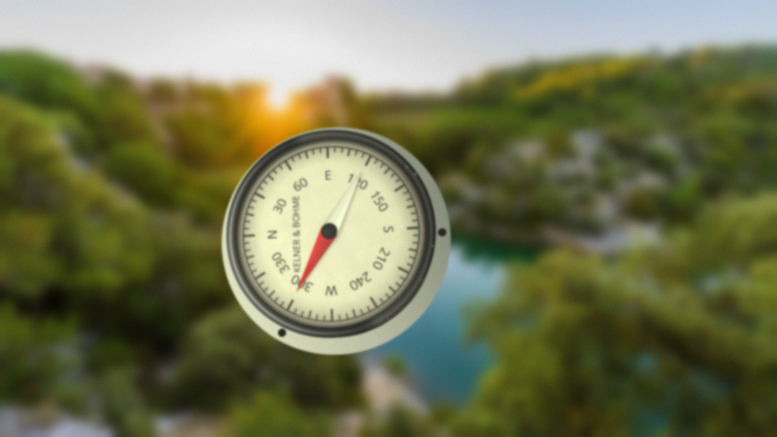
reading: {"value": 300, "unit": "°"}
